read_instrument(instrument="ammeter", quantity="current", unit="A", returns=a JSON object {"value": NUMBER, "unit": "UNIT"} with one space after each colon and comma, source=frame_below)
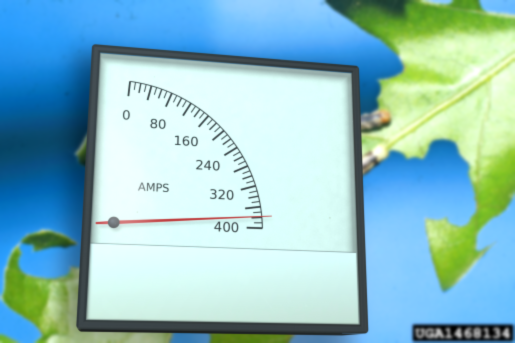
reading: {"value": 380, "unit": "A"}
